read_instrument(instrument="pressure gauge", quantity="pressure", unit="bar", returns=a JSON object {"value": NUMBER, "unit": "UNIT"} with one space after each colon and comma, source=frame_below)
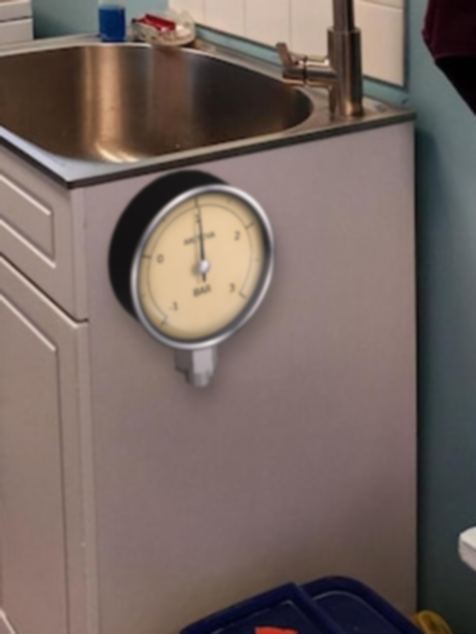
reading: {"value": 1, "unit": "bar"}
